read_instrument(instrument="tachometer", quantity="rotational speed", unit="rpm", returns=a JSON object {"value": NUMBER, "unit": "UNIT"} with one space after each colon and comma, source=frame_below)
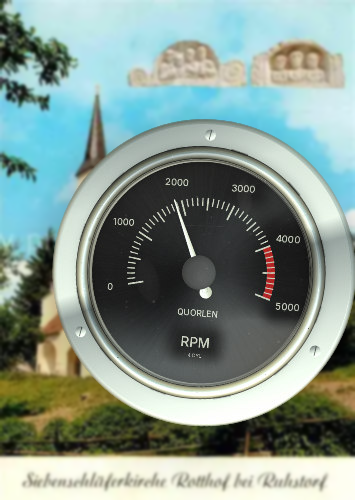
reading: {"value": 1900, "unit": "rpm"}
